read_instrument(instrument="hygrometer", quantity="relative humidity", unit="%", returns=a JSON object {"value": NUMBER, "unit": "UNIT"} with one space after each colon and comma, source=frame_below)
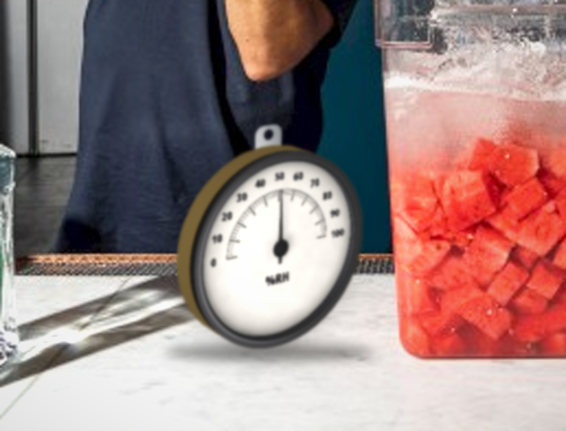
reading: {"value": 50, "unit": "%"}
